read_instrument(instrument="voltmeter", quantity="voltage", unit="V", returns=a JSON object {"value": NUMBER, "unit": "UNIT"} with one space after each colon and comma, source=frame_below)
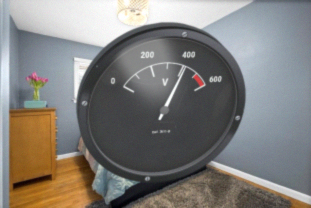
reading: {"value": 400, "unit": "V"}
